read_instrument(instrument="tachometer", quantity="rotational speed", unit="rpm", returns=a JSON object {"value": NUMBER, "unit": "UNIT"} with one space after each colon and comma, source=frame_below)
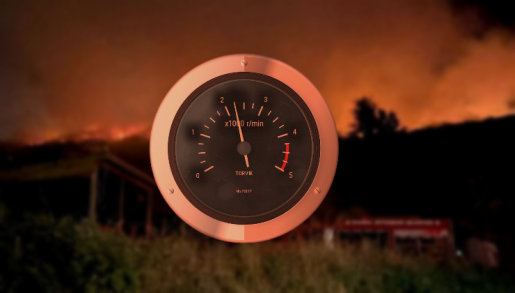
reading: {"value": 2250, "unit": "rpm"}
